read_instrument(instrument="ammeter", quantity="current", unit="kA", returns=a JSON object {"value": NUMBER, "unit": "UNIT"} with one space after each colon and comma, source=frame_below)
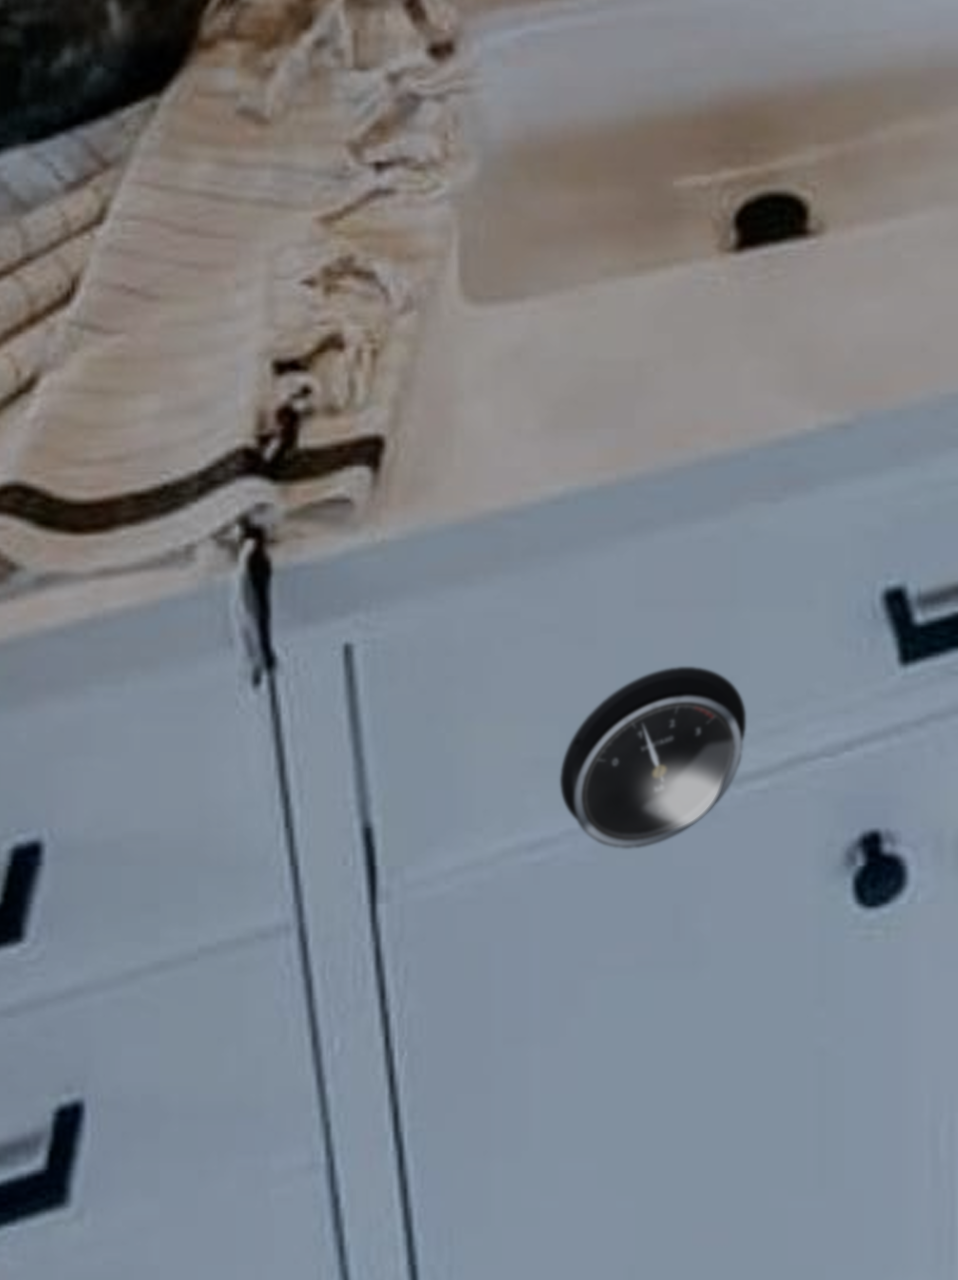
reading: {"value": 1.2, "unit": "kA"}
